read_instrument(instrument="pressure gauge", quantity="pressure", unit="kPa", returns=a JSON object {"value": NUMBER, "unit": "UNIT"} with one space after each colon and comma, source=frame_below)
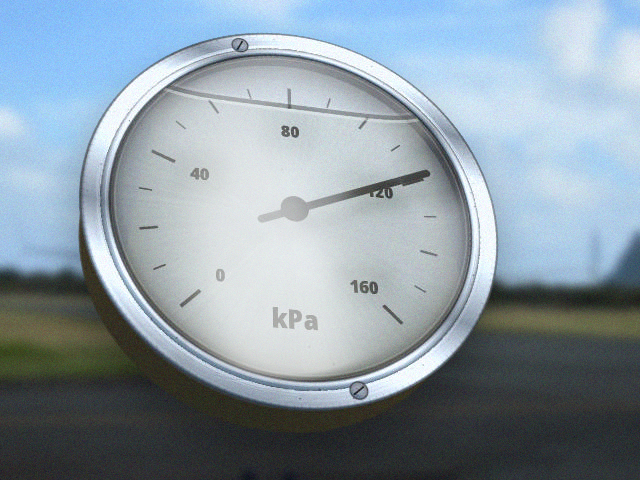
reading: {"value": 120, "unit": "kPa"}
